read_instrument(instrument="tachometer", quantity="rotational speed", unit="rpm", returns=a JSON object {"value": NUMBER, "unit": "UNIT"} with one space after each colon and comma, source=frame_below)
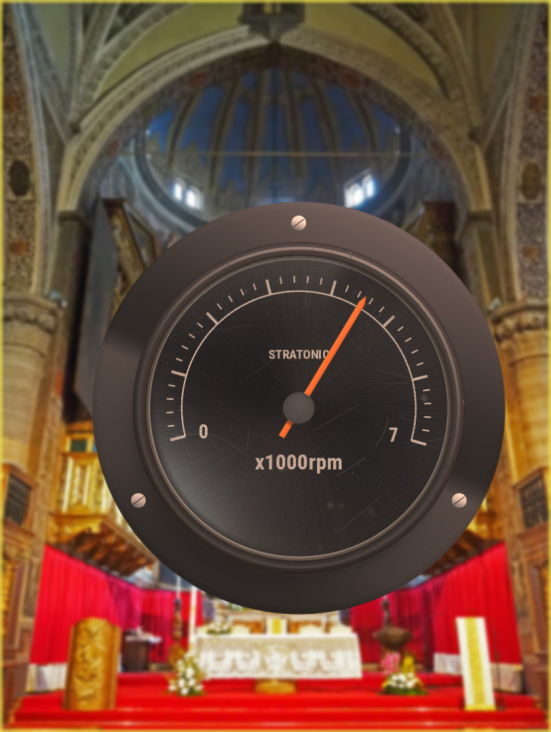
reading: {"value": 4500, "unit": "rpm"}
